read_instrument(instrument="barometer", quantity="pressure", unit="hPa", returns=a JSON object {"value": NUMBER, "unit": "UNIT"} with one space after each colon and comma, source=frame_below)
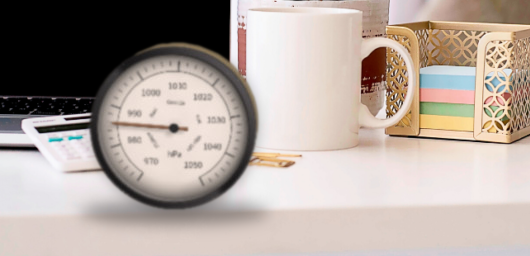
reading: {"value": 986, "unit": "hPa"}
